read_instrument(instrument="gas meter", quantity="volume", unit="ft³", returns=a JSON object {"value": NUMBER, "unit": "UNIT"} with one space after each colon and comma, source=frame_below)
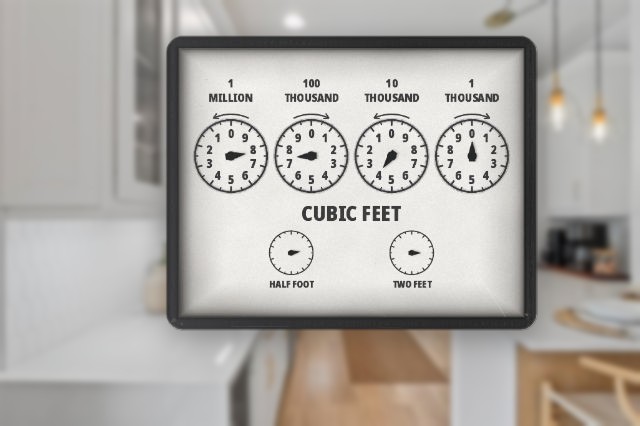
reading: {"value": 774000, "unit": "ft³"}
